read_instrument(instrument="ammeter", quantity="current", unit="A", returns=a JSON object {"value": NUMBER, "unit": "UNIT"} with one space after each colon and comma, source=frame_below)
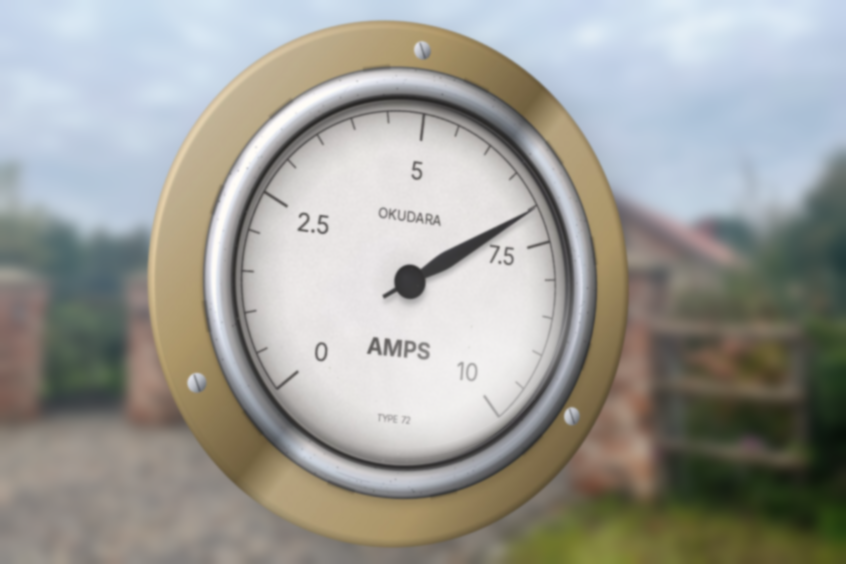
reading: {"value": 7, "unit": "A"}
